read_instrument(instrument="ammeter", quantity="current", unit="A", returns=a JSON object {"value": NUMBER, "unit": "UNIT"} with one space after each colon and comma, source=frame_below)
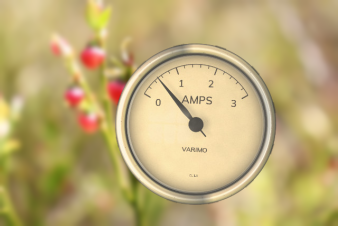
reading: {"value": 0.5, "unit": "A"}
